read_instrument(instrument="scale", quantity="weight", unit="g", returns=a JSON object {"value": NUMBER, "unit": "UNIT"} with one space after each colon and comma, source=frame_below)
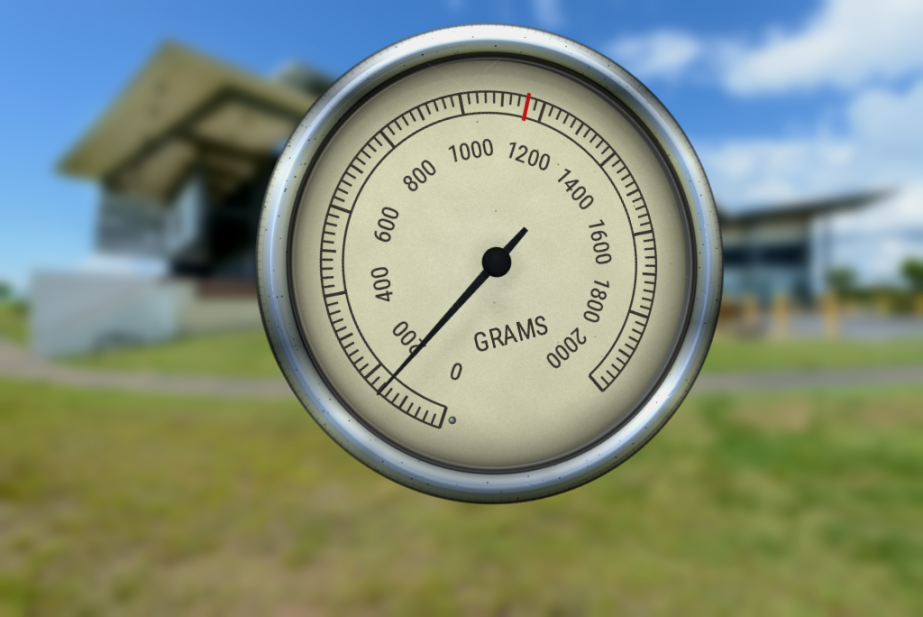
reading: {"value": 160, "unit": "g"}
